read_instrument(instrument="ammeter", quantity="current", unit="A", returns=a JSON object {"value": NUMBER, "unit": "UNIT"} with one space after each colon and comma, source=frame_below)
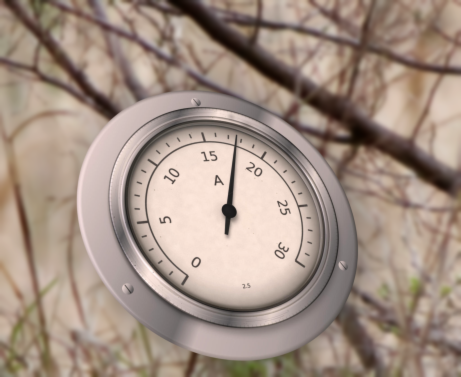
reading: {"value": 17.5, "unit": "A"}
